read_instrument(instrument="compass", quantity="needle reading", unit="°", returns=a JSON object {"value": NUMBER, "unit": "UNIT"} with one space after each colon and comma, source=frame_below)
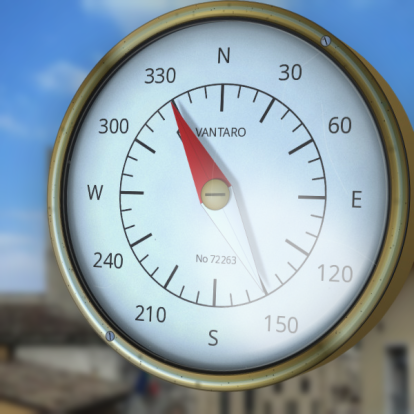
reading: {"value": 330, "unit": "°"}
